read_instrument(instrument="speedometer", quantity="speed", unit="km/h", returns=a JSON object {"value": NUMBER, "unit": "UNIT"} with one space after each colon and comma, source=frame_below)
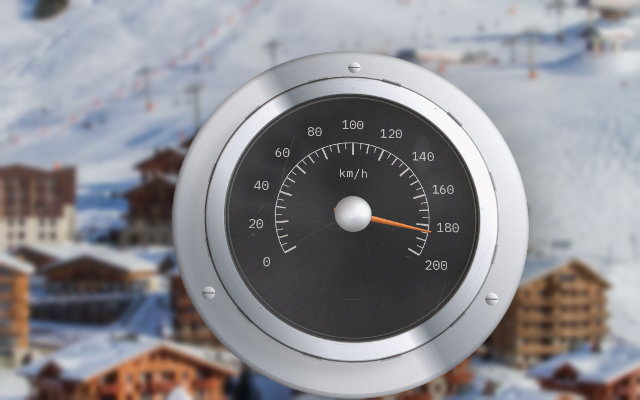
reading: {"value": 185, "unit": "km/h"}
